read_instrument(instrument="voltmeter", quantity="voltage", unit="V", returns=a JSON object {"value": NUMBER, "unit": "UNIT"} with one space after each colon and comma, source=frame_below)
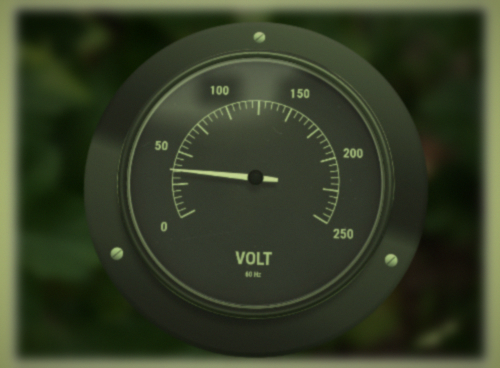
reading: {"value": 35, "unit": "V"}
